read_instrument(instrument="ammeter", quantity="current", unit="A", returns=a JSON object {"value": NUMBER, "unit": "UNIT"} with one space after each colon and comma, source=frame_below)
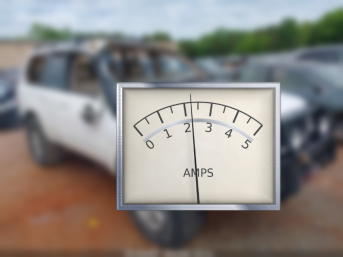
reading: {"value": 2.25, "unit": "A"}
